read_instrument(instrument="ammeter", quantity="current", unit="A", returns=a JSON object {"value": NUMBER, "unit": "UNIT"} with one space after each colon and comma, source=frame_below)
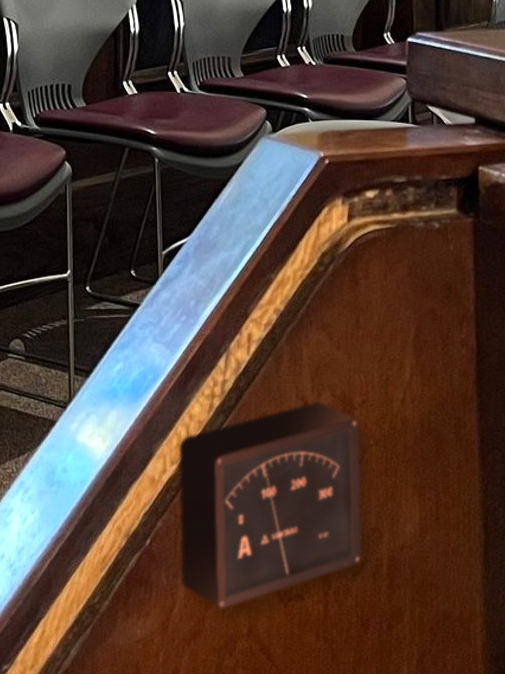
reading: {"value": 100, "unit": "A"}
